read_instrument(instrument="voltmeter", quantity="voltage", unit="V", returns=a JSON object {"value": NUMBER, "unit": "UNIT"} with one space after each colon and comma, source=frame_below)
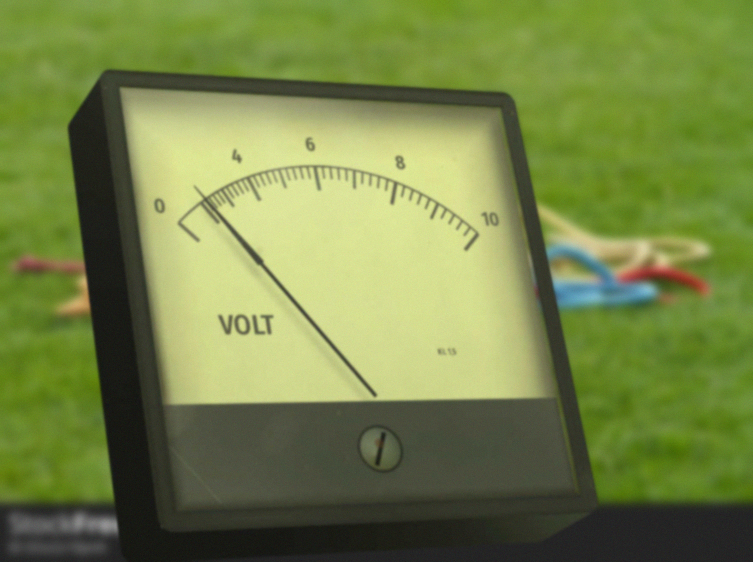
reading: {"value": 2, "unit": "V"}
